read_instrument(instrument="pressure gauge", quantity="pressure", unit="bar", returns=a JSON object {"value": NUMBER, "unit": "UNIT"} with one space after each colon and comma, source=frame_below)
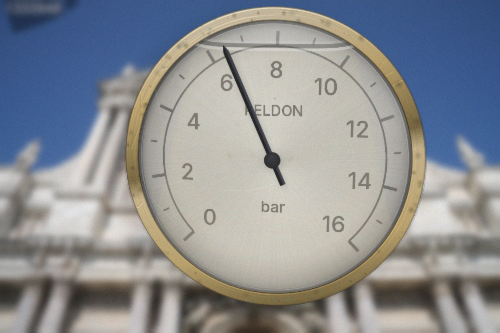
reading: {"value": 6.5, "unit": "bar"}
